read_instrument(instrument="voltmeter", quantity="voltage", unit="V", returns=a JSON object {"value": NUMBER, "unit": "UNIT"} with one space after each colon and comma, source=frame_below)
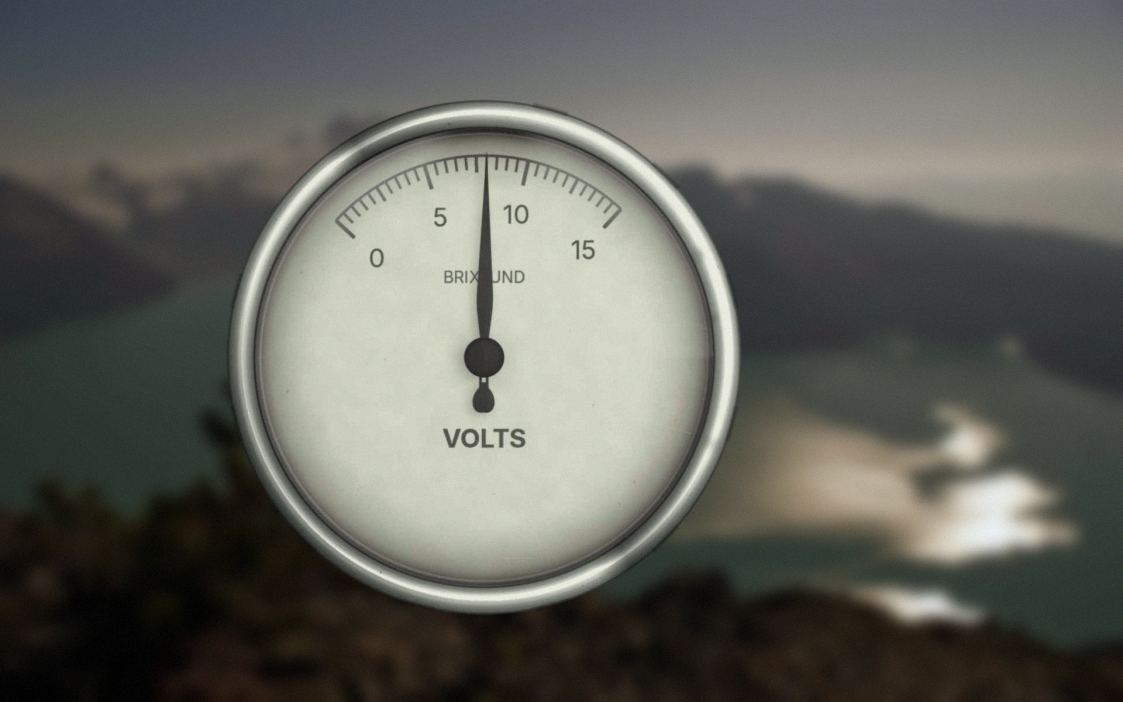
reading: {"value": 8, "unit": "V"}
